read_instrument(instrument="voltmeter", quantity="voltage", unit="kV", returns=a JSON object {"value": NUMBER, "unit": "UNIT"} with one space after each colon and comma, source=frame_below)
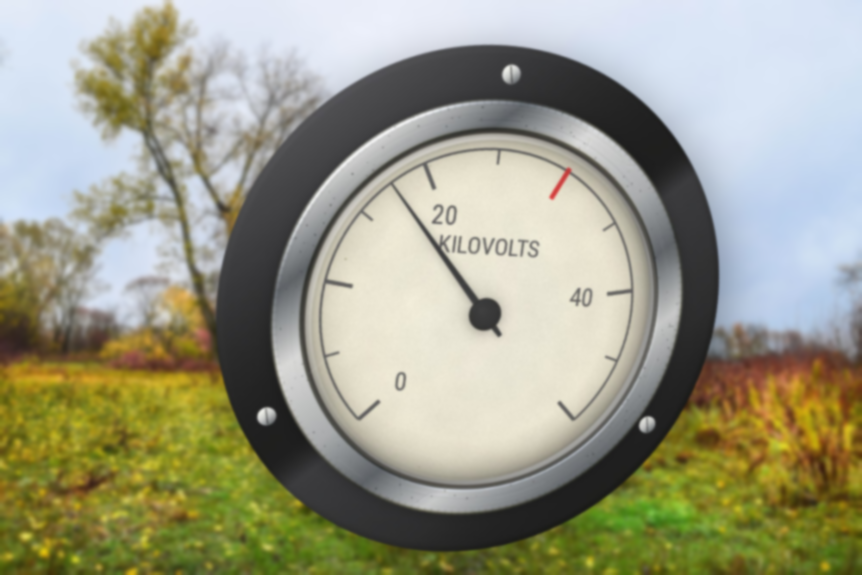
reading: {"value": 17.5, "unit": "kV"}
